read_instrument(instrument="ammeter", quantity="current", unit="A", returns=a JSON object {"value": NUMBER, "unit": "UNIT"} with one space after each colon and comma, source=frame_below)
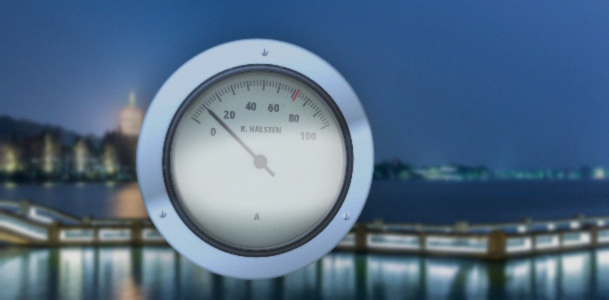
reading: {"value": 10, "unit": "A"}
